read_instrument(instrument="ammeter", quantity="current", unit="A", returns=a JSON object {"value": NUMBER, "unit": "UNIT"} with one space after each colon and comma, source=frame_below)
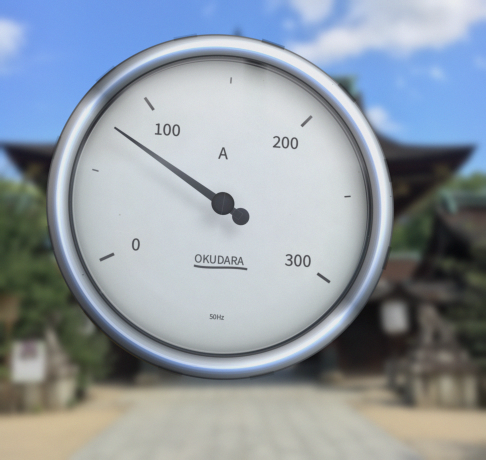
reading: {"value": 75, "unit": "A"}
